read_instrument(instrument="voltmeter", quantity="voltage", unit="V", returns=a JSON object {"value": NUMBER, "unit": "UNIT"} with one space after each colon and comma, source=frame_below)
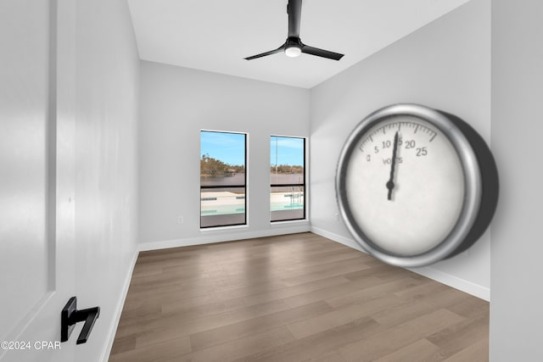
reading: {"value": 15, "unit": "V"}
